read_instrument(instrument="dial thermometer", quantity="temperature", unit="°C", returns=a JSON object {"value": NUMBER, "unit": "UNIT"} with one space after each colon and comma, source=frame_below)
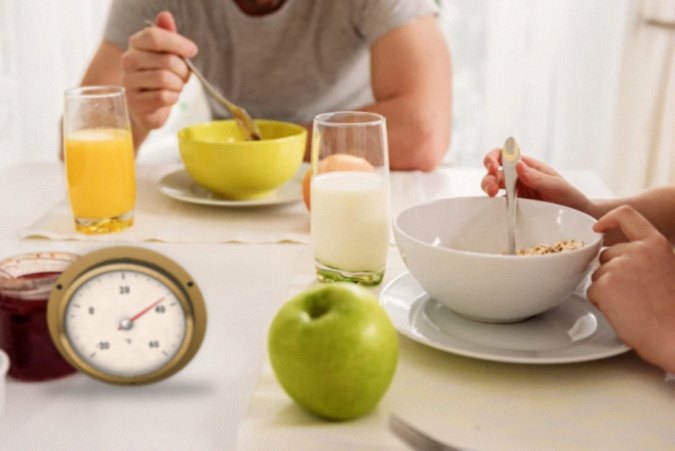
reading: {"value": 36, "unit": "°C"}
